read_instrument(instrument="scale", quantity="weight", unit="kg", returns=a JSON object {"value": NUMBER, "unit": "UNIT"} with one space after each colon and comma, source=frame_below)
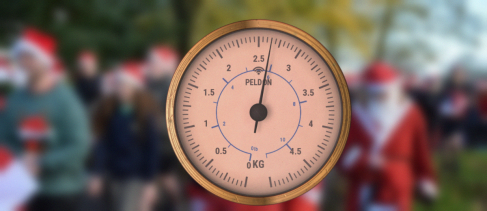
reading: {"value": 2.65, "unit": "kg"}
